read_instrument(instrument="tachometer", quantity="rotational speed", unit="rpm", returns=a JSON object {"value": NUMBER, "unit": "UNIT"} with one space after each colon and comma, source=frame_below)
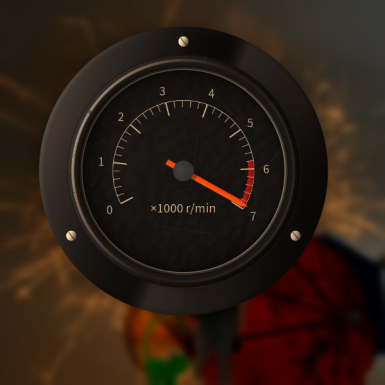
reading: {"value": 6900, "unit": "rpm"}
